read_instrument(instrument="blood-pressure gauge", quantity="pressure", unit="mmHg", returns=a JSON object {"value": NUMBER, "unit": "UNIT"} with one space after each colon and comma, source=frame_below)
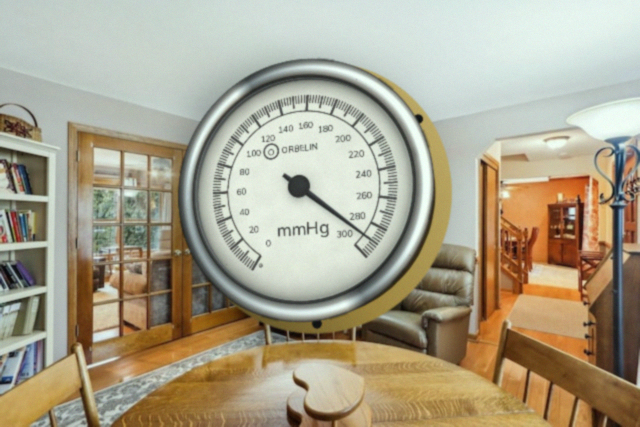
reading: {"value": 290, "unit": "mmHg"}
